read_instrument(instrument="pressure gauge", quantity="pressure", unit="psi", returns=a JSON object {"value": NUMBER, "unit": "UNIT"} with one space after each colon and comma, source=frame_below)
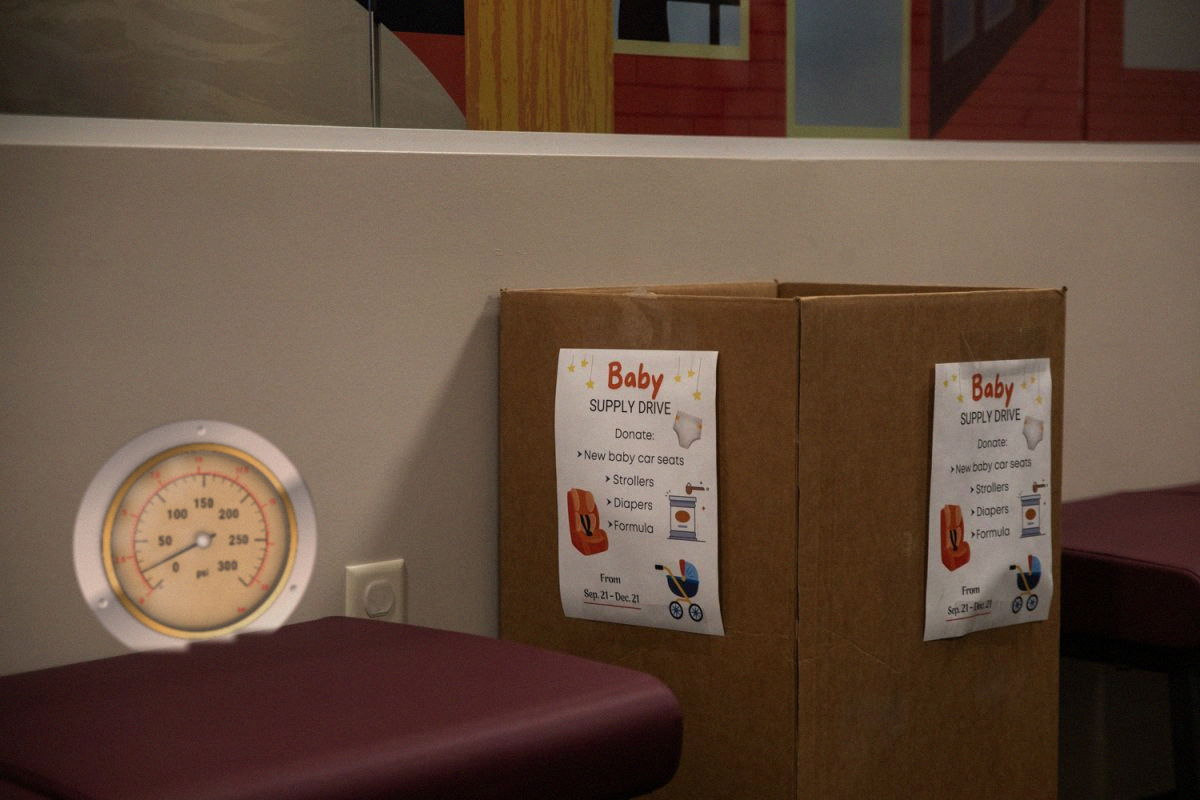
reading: {"value": 20, "unit": "psi"}
